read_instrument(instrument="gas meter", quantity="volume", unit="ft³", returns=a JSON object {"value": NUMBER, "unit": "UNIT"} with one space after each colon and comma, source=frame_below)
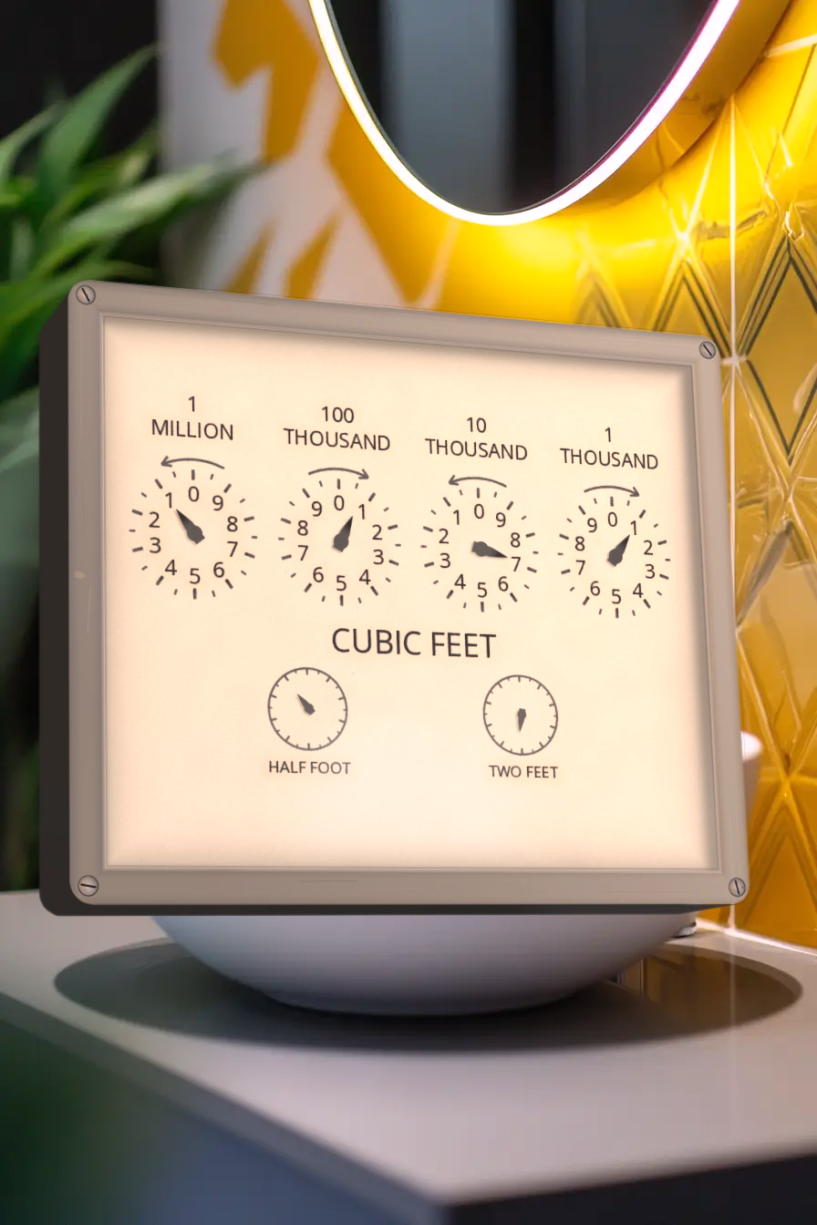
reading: {"value": 107100, "unit": "ft³"}
